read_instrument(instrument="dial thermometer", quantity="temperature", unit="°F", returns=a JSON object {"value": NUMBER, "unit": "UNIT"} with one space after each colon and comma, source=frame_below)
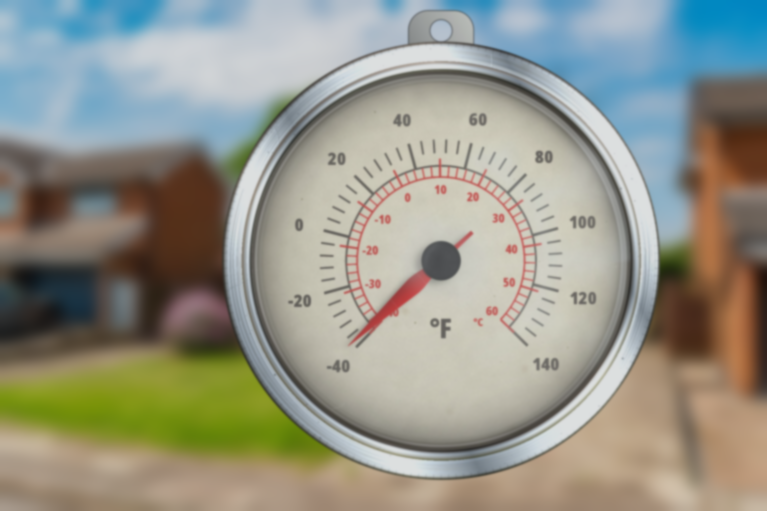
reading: {"value": -38, "unit": "°F"}
